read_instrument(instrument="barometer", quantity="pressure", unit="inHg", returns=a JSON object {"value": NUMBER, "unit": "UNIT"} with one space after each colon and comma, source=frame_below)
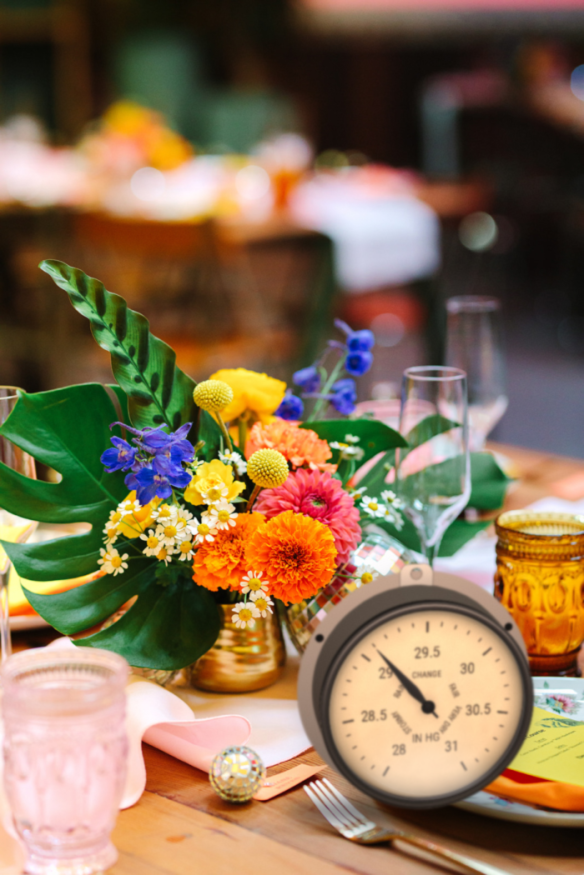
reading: {"value": 29.1, "unit": "inHg"}
